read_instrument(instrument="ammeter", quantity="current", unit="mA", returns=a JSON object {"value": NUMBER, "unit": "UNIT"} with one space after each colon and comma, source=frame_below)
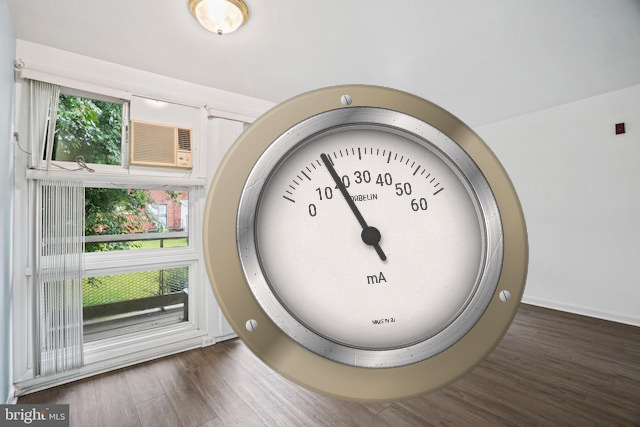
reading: {"value": 18, "unit": "mA"}
